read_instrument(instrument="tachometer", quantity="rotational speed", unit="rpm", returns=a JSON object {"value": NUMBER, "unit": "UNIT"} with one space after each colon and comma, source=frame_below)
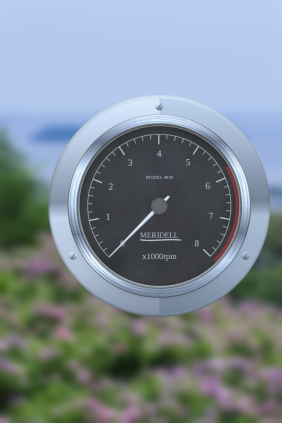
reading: {"value": 0, "unit": "rpm"}
